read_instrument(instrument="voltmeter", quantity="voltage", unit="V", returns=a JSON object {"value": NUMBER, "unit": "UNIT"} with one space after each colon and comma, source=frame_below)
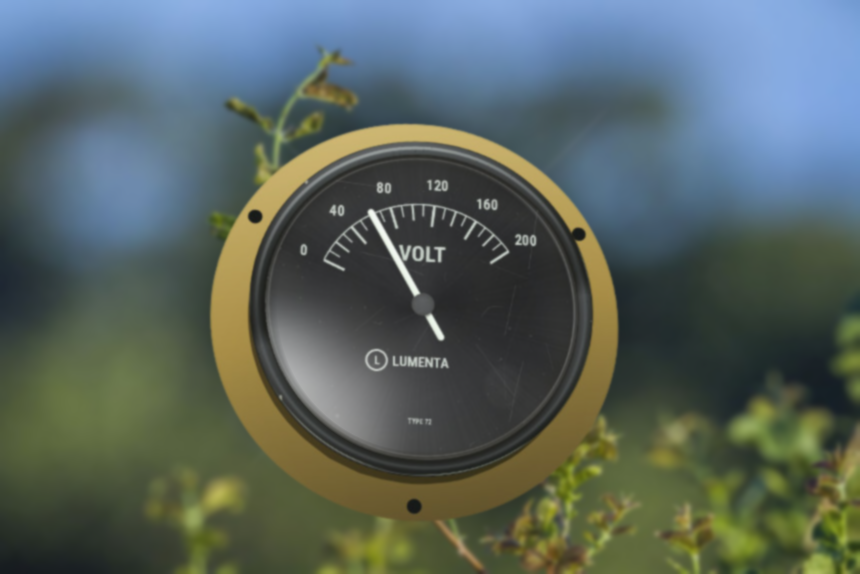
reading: {"value": 60, "unit": "V"}
